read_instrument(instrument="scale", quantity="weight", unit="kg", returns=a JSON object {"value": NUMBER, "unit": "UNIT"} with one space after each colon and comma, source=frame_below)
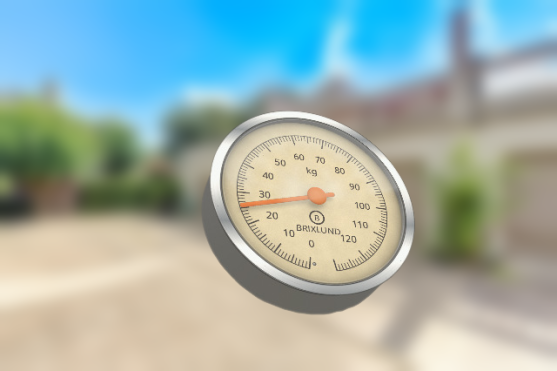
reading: {"value": 25, "unit": "kg"}
